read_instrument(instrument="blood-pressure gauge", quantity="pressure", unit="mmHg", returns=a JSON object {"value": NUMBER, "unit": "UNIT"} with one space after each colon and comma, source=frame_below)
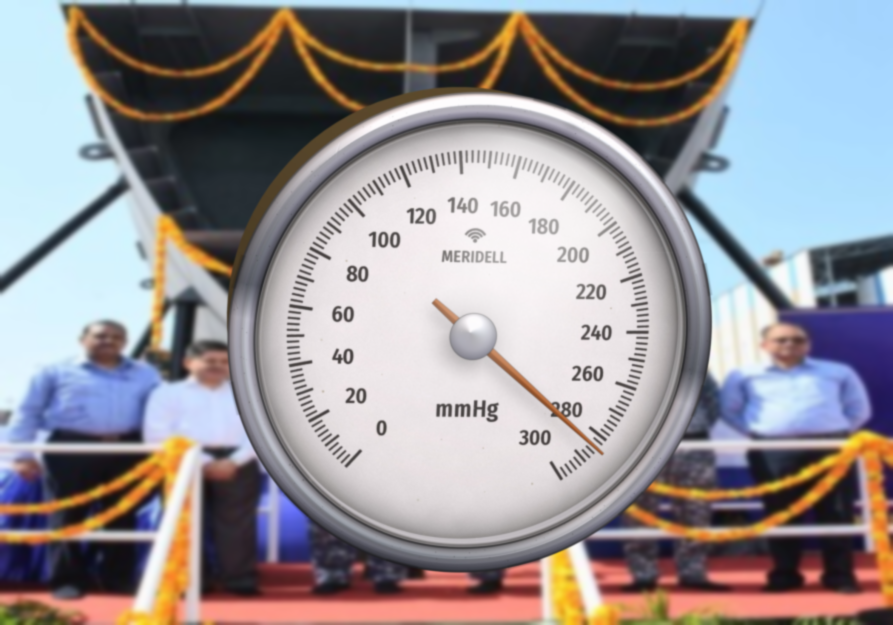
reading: {"value": 284, "unit": "mmHg"}
